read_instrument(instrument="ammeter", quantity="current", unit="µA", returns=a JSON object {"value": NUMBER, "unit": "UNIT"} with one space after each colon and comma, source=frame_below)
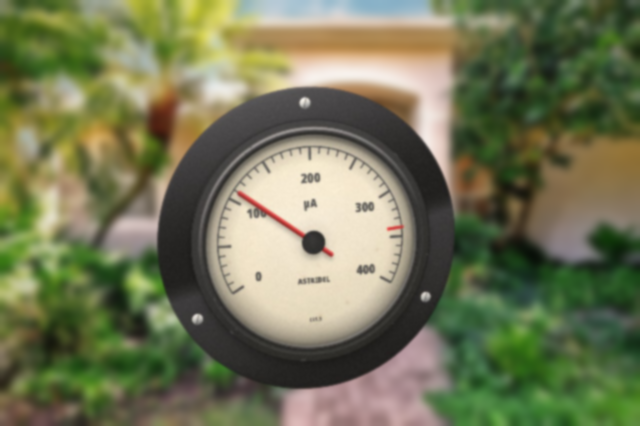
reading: {"value": 110, "unit": "µA"}
